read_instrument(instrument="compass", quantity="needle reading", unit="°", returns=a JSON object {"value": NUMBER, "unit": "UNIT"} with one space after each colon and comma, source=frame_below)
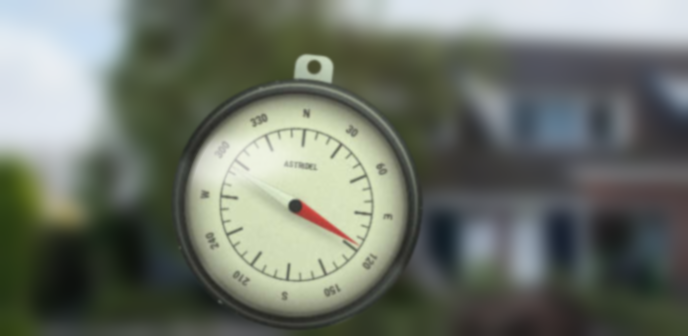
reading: {"value": 115, "unit": "°"}
